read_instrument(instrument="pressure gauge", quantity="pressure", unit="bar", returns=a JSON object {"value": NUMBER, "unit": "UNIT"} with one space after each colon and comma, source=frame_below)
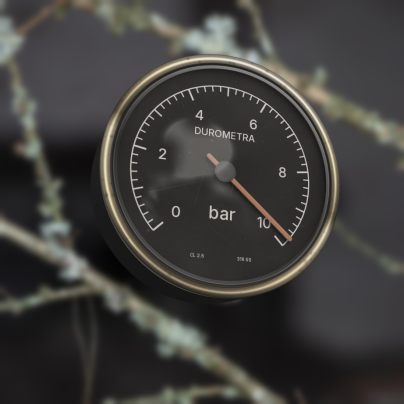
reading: {"value": 9.8, "unit": "bar"}
